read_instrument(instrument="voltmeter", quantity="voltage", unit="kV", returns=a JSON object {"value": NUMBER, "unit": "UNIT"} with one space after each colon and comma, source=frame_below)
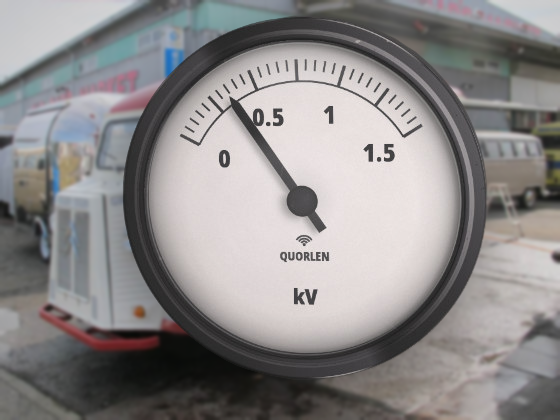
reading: {"value": 0.35, "unit": "kV"}
